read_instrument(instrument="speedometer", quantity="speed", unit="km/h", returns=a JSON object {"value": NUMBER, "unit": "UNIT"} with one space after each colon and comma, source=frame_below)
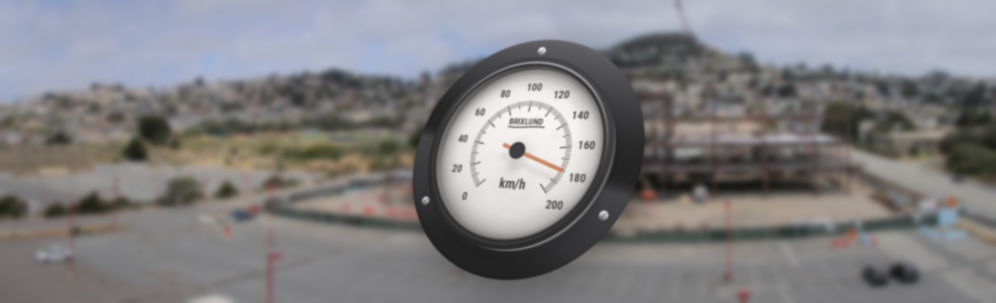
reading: {"value": 180, "unit": "km/h"}
